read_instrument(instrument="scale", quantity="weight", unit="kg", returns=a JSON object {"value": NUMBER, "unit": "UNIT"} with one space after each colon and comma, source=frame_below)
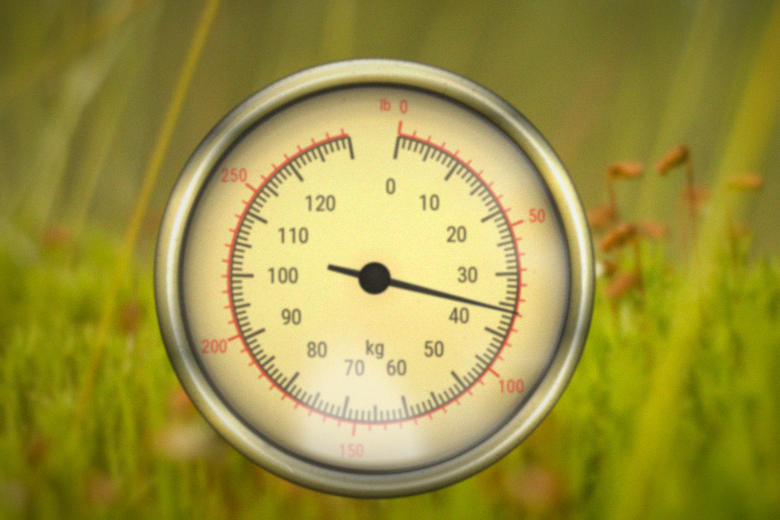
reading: {"value": 36, "unit": "kg"}
